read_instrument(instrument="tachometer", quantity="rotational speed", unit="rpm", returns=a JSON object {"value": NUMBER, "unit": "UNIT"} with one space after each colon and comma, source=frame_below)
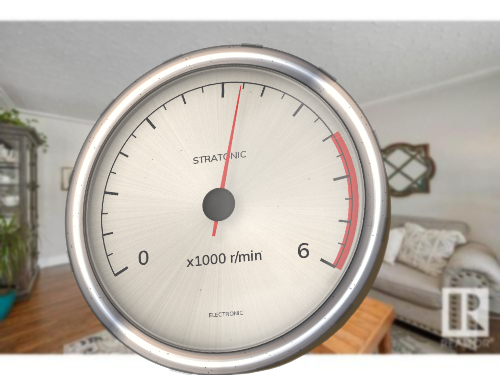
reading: {"value": 3250, "unit": "rpm"}
